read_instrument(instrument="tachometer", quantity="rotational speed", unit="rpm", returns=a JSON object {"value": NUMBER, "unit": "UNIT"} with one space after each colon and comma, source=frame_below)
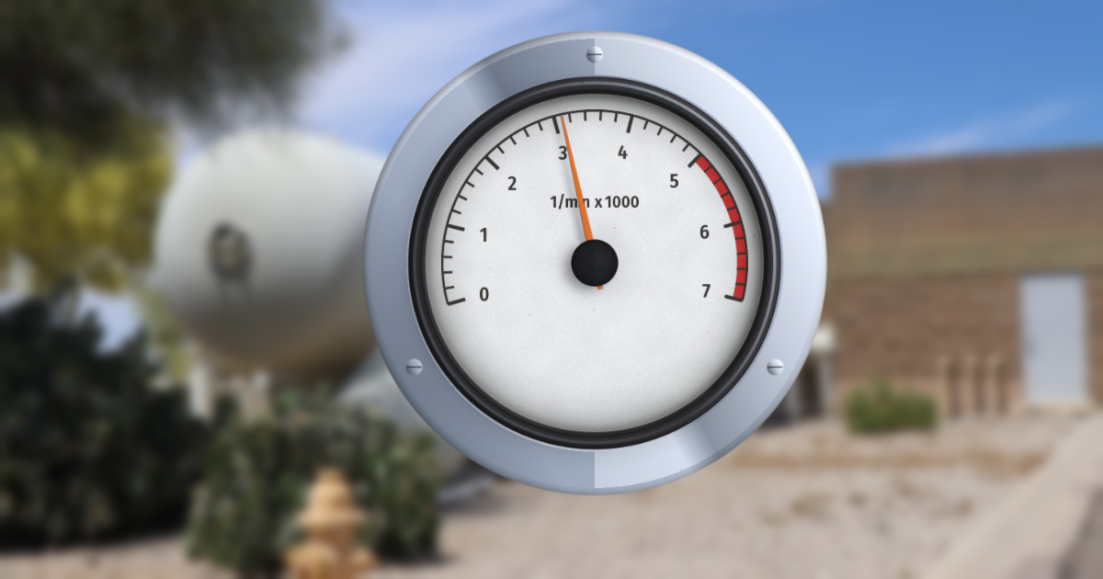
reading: {"value": 3100, "unit": "rpm"}
